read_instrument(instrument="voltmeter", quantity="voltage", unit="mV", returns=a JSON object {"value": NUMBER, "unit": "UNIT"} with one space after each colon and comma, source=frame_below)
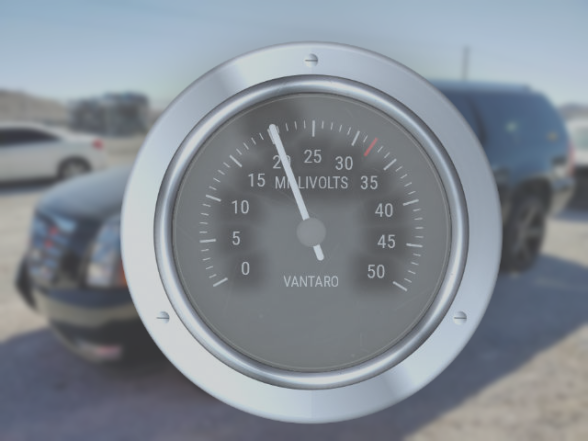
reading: {"value": 20.5, "unit": "mV"}
